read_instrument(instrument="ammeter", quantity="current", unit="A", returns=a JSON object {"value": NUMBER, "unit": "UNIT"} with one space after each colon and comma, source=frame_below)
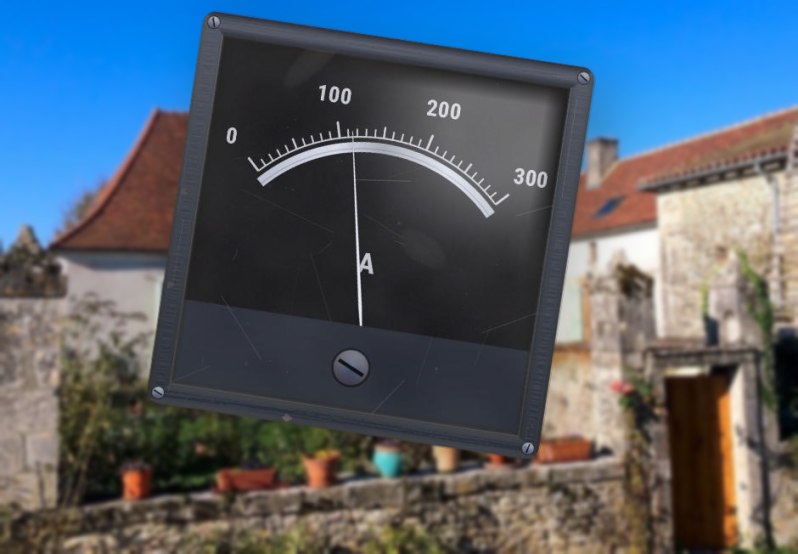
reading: {"value": 115, "unit": "A"}
